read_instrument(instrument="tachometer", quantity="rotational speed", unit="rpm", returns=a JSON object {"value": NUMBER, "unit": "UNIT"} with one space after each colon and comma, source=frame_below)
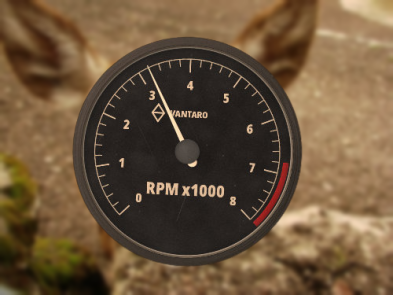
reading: {"value": 3200, "unit": "rpm"}
